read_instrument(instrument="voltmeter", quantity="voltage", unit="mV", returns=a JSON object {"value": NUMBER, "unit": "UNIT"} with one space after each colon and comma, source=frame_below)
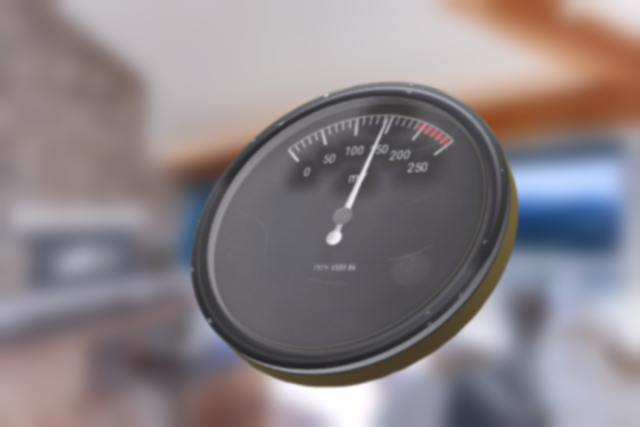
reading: {"value": 150, "unit": "mV"}
